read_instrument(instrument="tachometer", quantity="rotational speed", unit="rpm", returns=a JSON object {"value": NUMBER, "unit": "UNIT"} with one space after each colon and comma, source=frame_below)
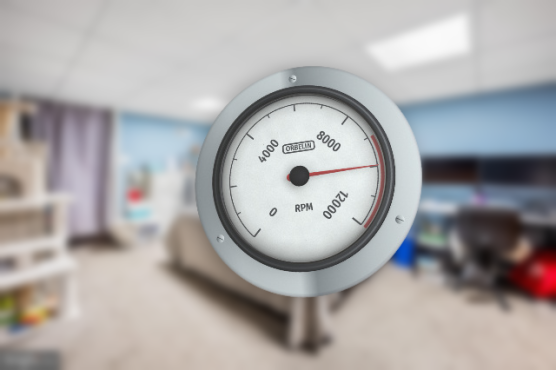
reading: {"value": 10000, "unit": "rpm"}
